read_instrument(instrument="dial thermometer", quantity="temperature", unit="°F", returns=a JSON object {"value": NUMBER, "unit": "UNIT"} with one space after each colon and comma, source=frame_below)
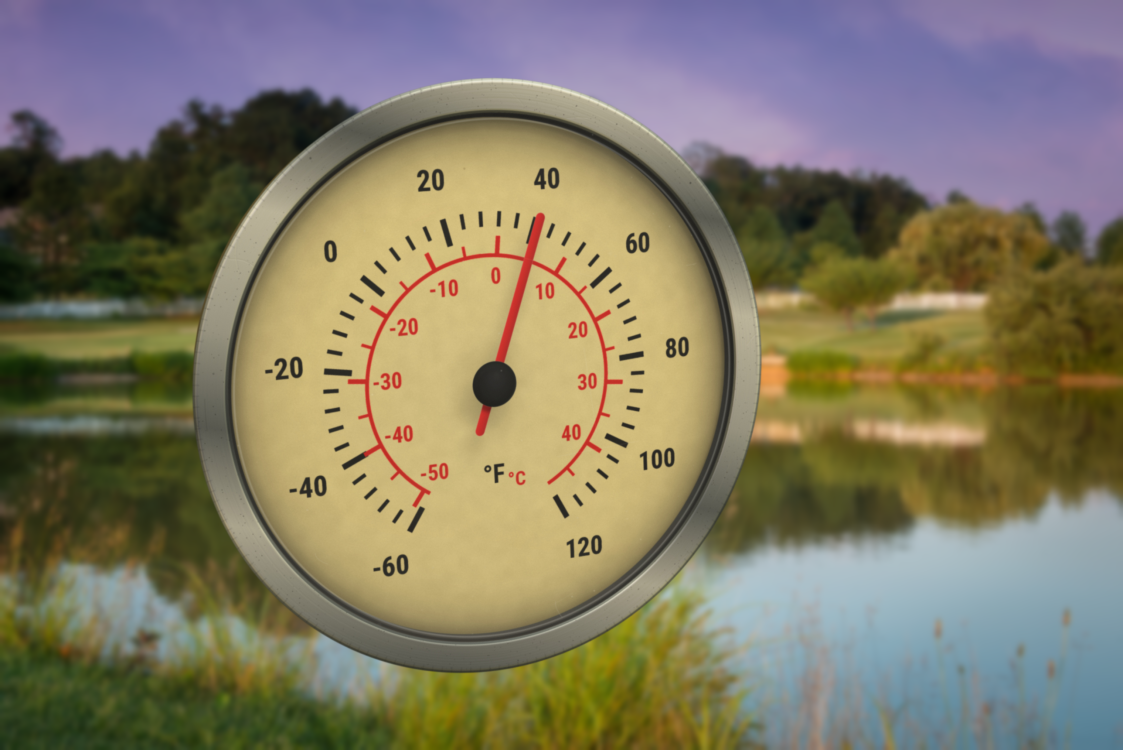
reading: {"value": 40, "unit": "°F"}
